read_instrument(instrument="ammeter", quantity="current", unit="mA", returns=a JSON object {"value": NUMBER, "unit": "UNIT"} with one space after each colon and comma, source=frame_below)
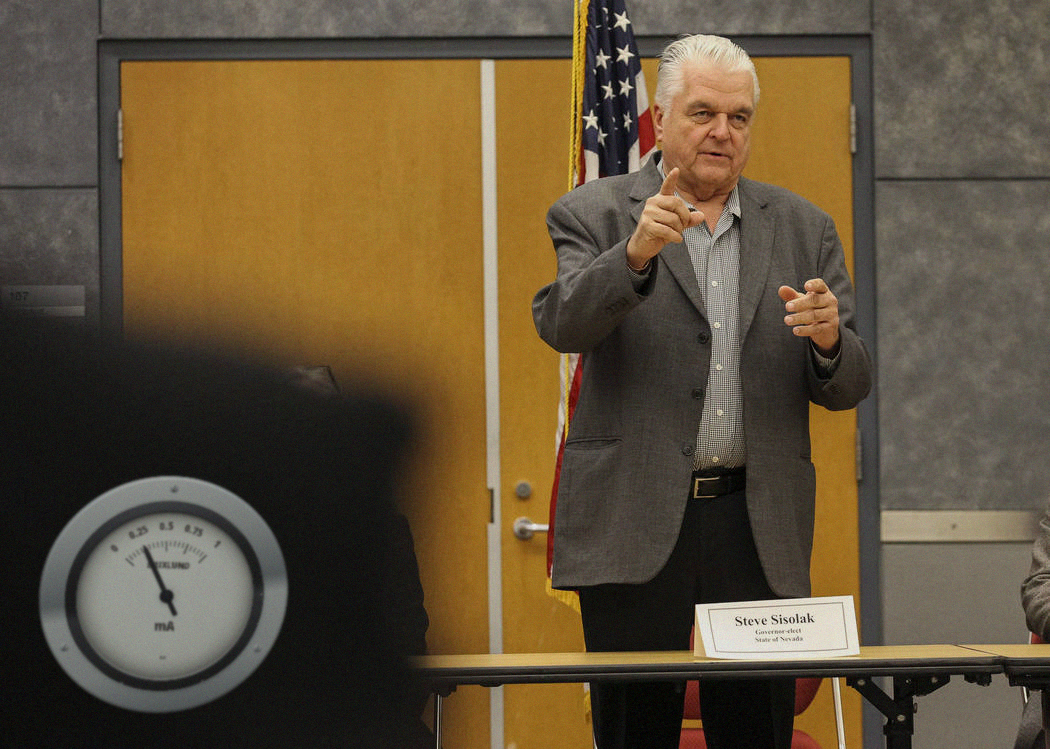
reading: {"value": 0.25, "unit": "mA"}
